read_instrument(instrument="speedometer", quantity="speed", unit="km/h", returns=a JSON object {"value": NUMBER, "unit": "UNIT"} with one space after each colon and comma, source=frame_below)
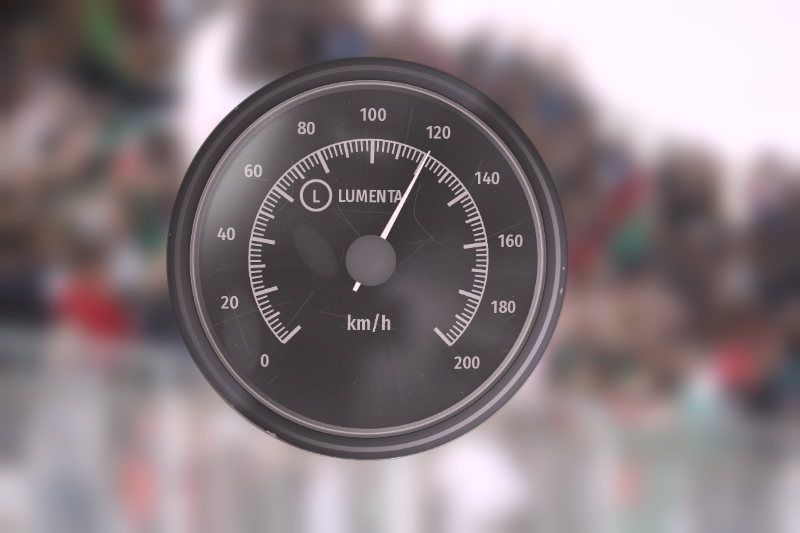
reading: {"value": 120, "unit": "km/h"}
